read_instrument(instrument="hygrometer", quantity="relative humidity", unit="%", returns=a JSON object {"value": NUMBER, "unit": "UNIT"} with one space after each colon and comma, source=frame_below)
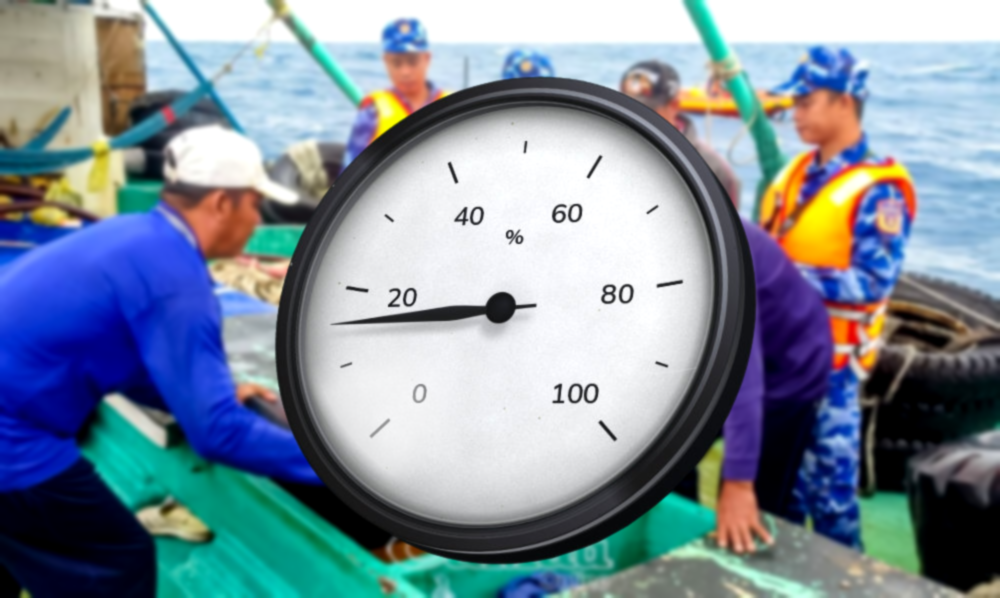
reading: {"value": 15, "unit": "%"}
